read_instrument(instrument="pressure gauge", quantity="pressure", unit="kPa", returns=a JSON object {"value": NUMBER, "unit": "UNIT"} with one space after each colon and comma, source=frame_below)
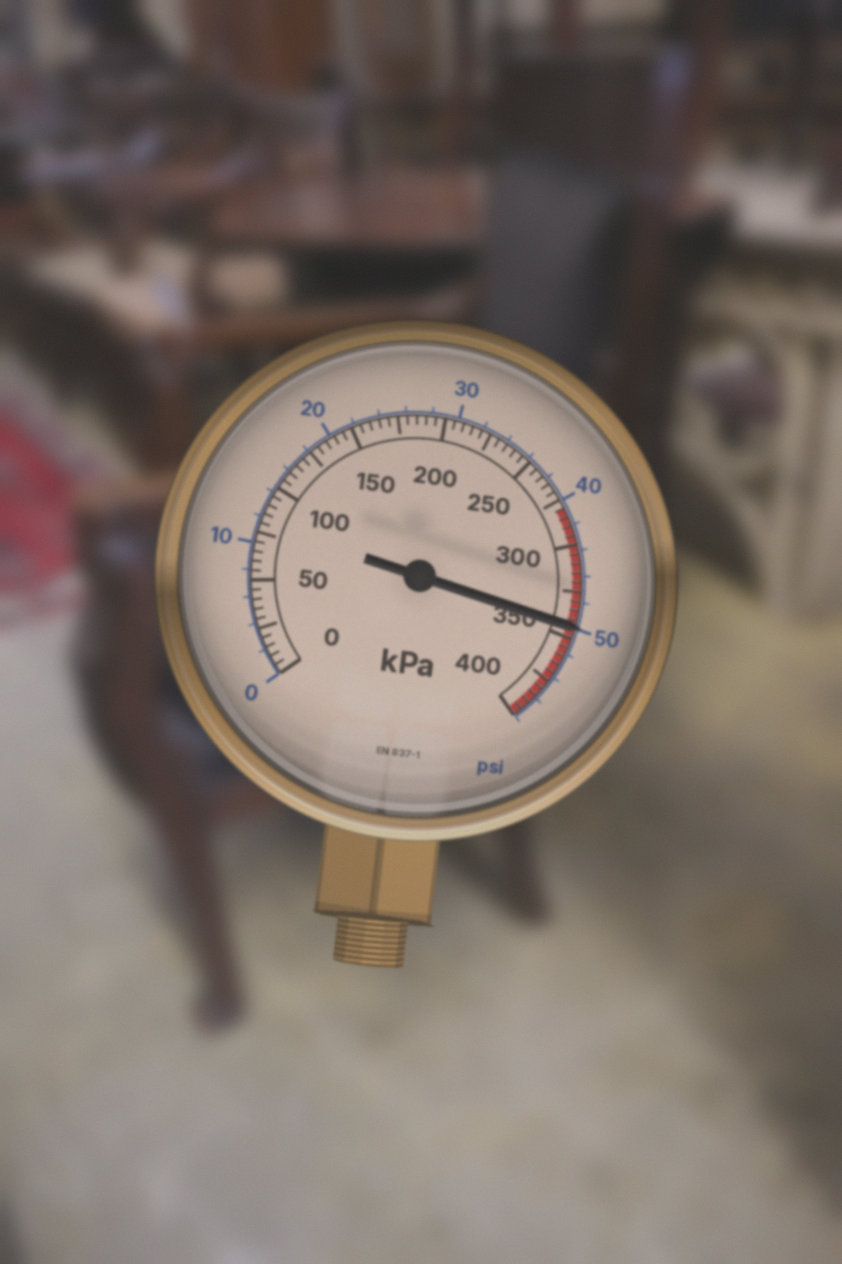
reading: {"value": 345, "unit": "kPa"}
